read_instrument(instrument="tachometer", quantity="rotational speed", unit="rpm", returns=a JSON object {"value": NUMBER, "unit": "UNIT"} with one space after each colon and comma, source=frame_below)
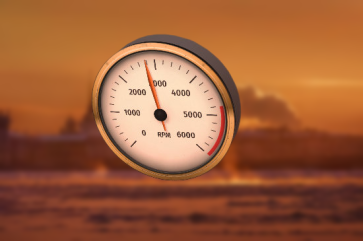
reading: {"value": 2800, "unit": "rpm"}
